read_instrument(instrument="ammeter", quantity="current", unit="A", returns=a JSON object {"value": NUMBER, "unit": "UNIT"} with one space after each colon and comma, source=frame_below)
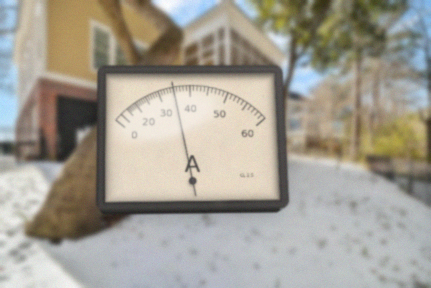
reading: {"value": 35, "unit": "A"}
